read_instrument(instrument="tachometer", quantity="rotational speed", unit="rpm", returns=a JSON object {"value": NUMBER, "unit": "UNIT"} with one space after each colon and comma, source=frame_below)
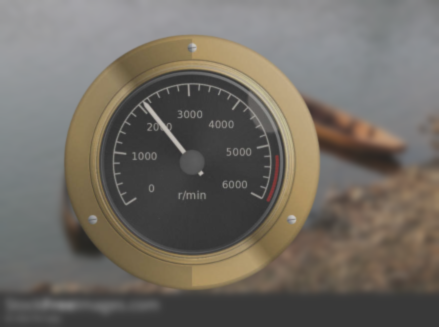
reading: {"value": 2100, "unit": "rpm"}
